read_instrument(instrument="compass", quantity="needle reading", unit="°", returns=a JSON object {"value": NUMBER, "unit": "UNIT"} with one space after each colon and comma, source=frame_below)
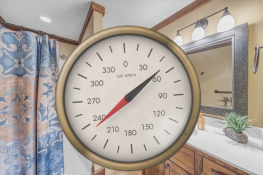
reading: {"value": 232.5, "unit": "°"}
